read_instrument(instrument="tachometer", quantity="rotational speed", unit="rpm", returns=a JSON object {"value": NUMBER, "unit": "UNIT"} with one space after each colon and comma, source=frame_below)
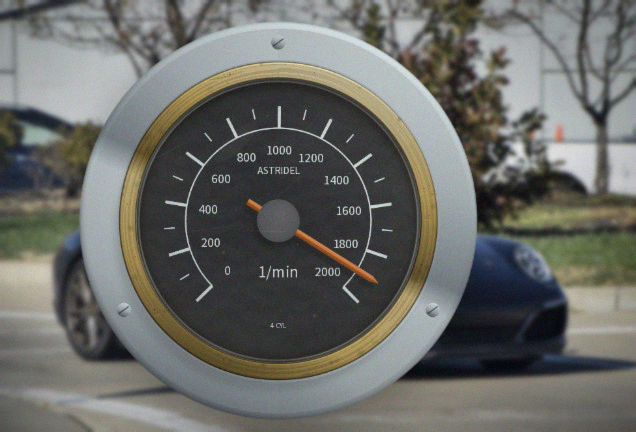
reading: {"value": 1900, "unit": "rpm"}
